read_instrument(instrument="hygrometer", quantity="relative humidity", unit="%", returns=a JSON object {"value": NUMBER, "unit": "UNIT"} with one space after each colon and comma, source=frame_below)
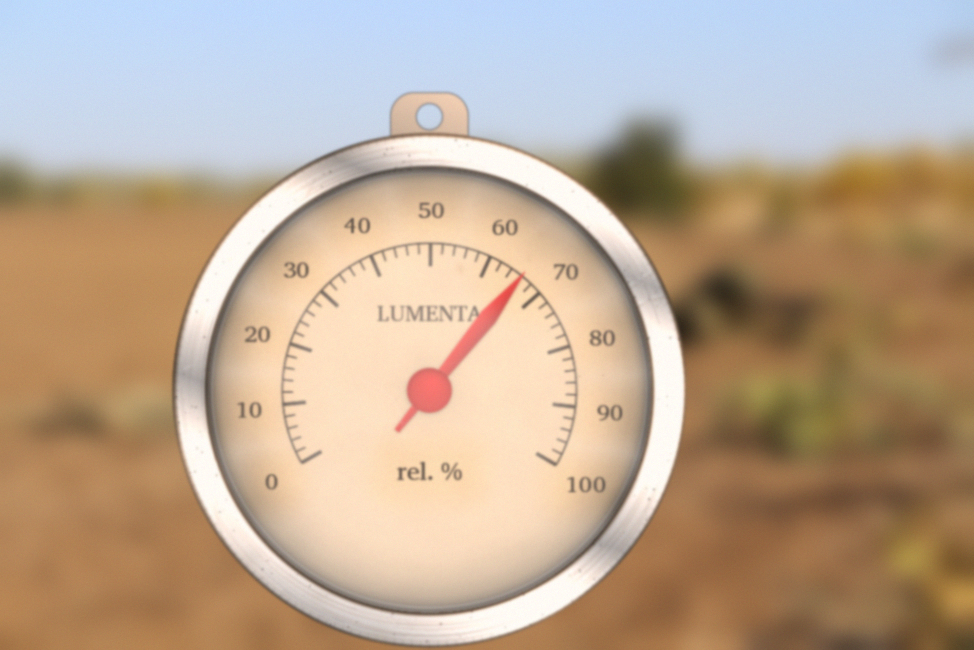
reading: {"value": 66, "unit": "%"}
